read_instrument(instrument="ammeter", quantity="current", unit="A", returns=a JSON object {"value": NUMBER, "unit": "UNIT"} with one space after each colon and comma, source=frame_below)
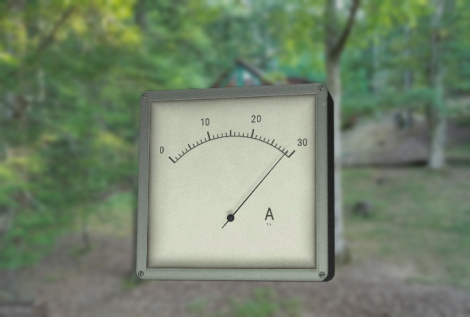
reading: {"value": 29, "unit": "A"}
